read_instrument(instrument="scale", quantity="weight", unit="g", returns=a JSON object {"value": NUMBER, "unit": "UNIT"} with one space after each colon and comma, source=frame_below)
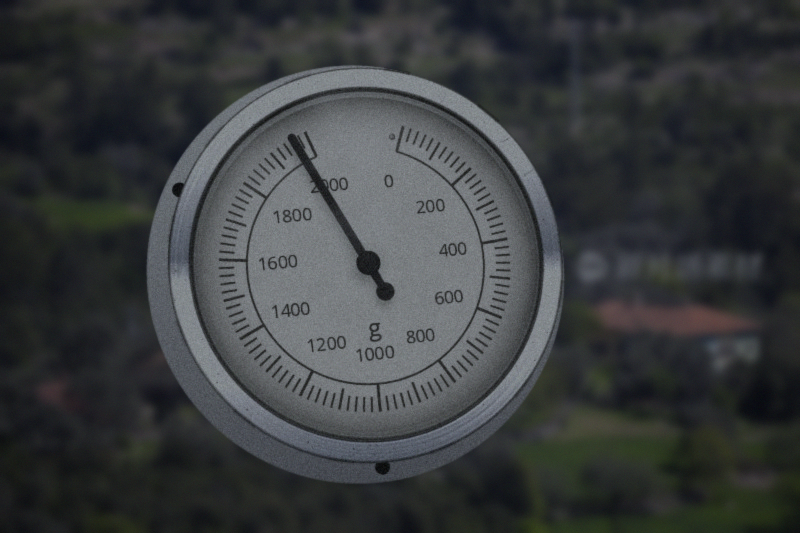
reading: {"value": 1960, "unit": "g"}
